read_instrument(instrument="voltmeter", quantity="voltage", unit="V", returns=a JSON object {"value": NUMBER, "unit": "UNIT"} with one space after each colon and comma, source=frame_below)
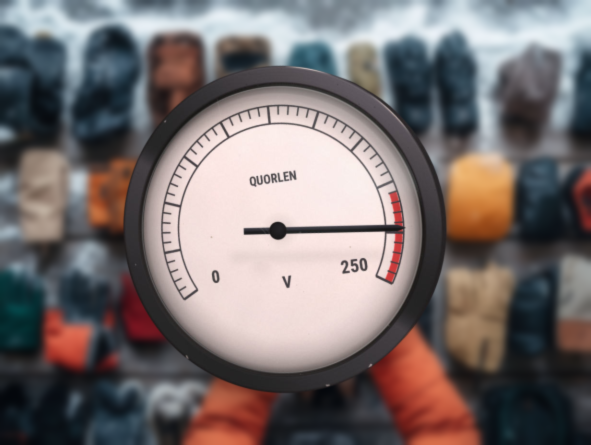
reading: {"value": 222.5, "unit": "V"}
